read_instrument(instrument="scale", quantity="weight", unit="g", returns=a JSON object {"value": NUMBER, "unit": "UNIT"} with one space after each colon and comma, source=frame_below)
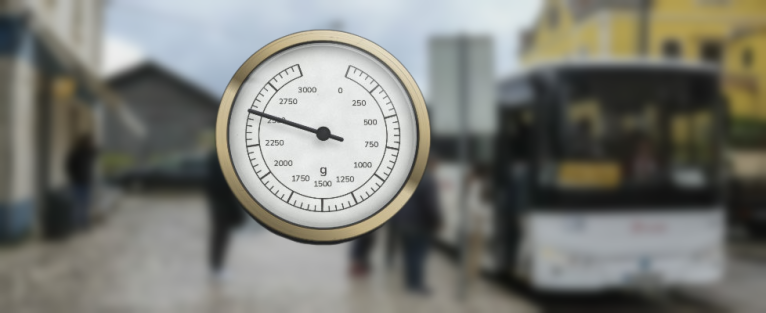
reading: {"value": 2500, "unit": "g"}
